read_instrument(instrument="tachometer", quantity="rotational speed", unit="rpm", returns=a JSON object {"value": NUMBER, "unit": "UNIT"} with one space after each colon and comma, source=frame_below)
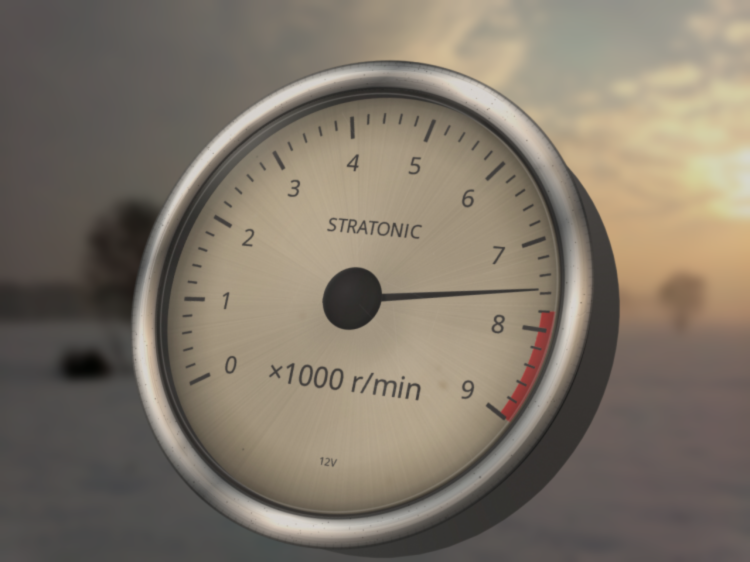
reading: {"value": 7600, "unit": "rpm"}
